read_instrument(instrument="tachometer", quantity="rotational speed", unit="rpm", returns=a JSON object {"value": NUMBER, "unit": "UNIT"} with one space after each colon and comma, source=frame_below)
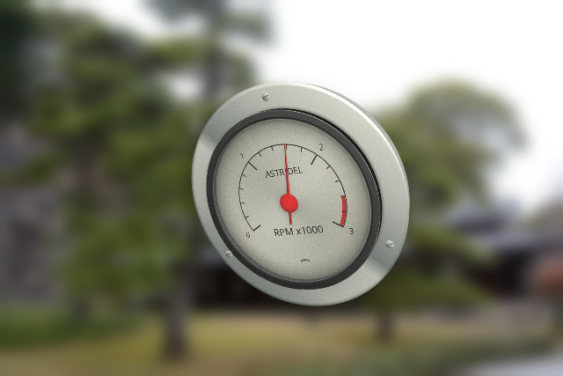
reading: {"value": 1600, "unit": "rpm"}
